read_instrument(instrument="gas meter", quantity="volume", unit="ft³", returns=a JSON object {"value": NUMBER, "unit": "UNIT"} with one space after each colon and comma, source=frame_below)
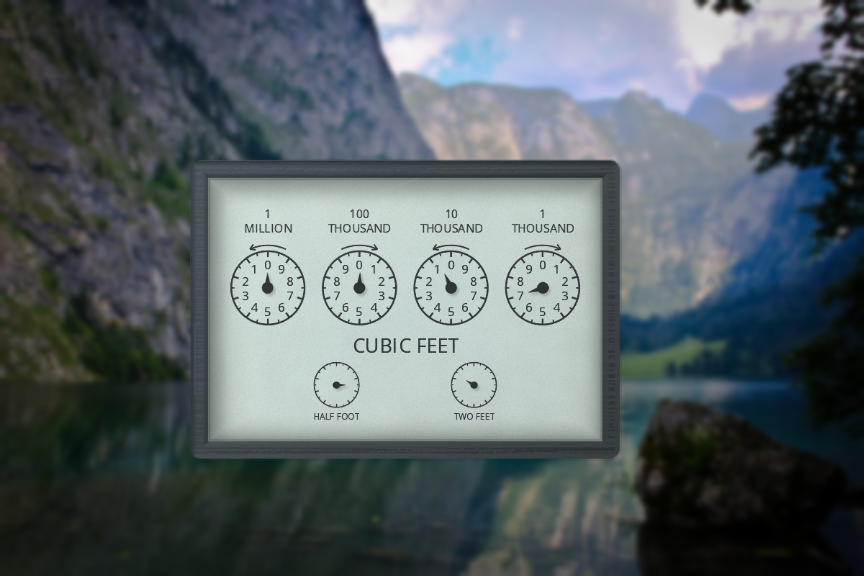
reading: {"value": 700, "unit": "ft³"}
